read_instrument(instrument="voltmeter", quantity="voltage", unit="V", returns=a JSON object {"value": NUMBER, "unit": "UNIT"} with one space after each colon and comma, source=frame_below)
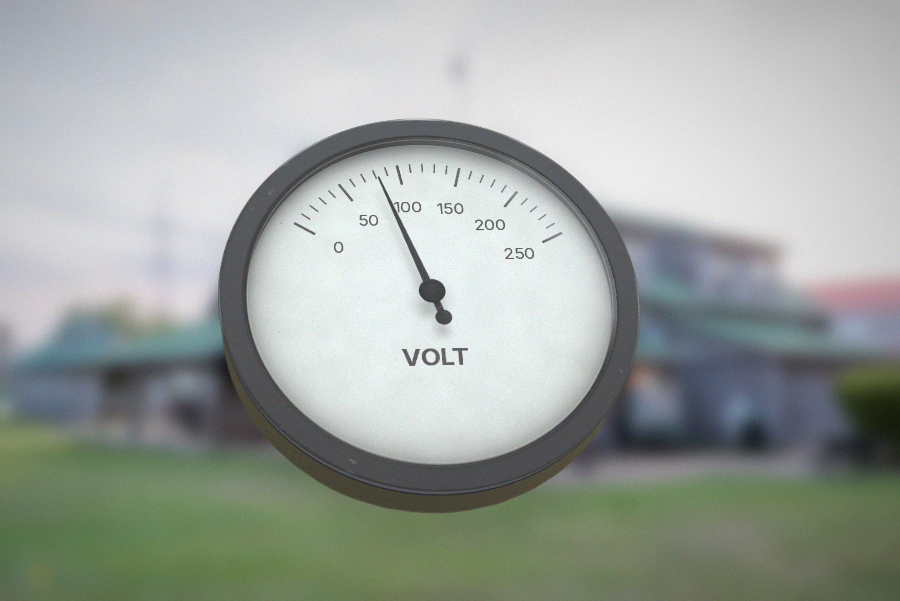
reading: {"value": 80, "unit": "V"}
